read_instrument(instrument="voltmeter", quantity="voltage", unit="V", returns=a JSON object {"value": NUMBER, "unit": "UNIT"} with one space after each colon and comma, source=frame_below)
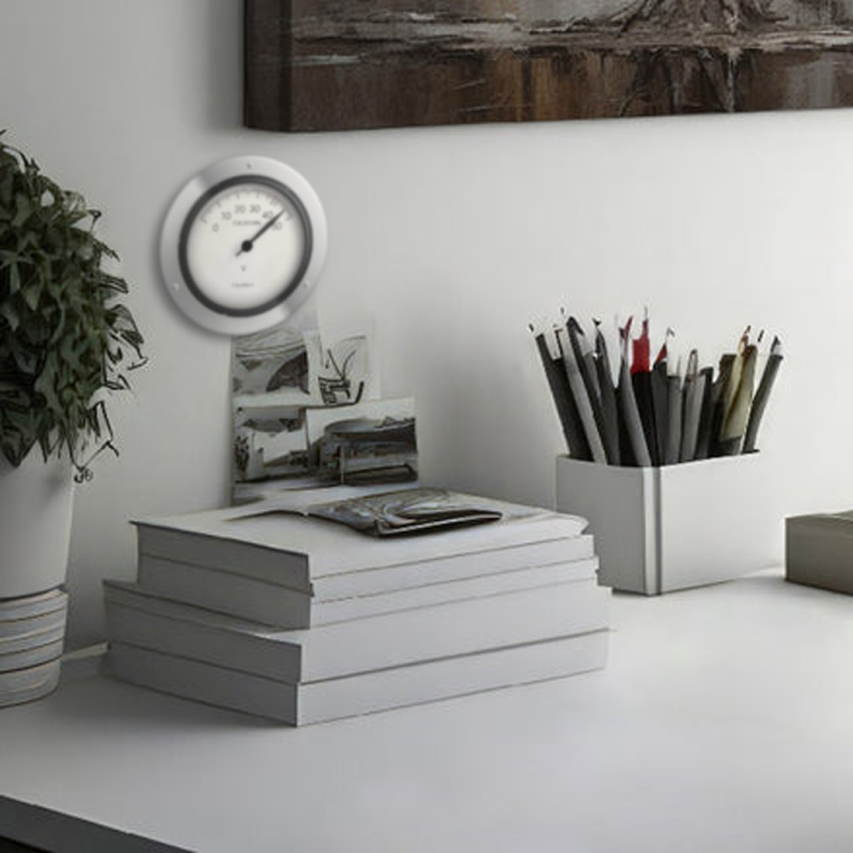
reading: {"value": 45, "unit": "V"}
